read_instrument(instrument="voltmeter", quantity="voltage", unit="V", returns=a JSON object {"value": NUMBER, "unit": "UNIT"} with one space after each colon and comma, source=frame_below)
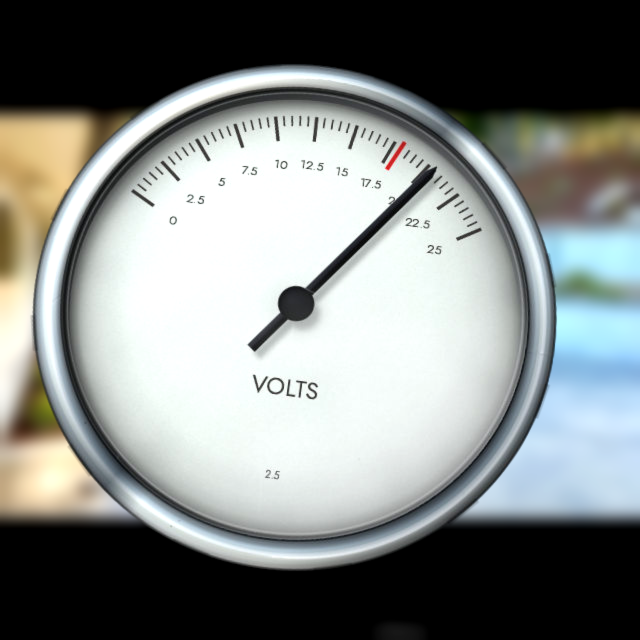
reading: {"value": 20.5, "unit": "V"}
